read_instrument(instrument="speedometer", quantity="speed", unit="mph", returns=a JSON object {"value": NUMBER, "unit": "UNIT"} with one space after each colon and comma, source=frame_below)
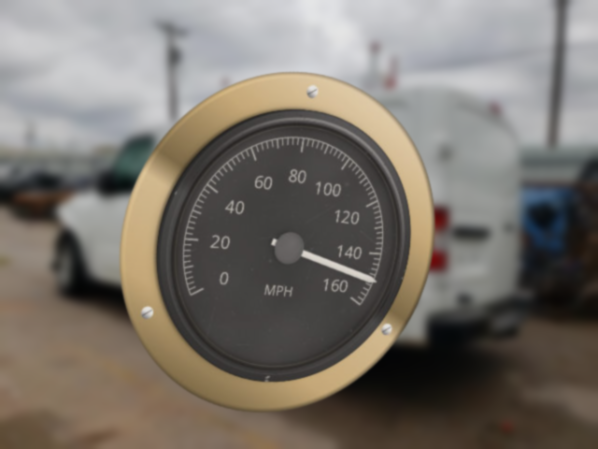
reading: {"value": 150, "unit": "mph"}
